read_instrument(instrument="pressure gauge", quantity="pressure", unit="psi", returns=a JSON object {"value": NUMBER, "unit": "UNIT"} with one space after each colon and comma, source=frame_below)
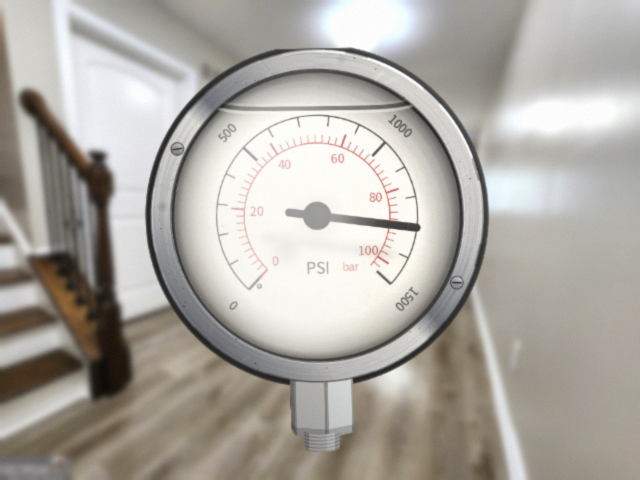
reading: {"value": 1300, "unit": "psi"}
